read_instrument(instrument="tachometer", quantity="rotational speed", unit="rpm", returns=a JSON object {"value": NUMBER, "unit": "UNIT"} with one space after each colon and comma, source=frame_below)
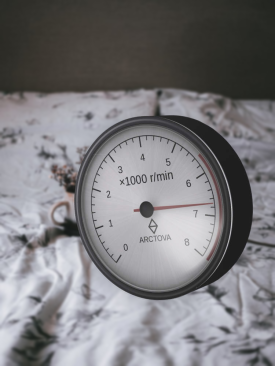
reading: {"value": 6700, "unit": "rpm"}
